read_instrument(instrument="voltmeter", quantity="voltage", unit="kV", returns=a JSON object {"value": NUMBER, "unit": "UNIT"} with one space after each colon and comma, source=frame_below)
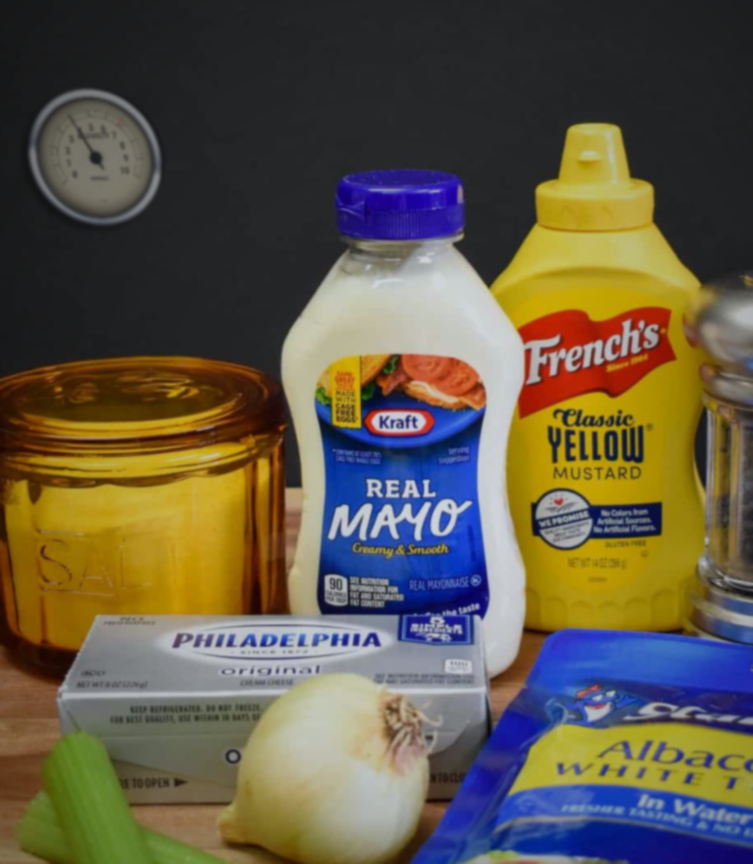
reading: {"value": 4, "unit": "kV"}
